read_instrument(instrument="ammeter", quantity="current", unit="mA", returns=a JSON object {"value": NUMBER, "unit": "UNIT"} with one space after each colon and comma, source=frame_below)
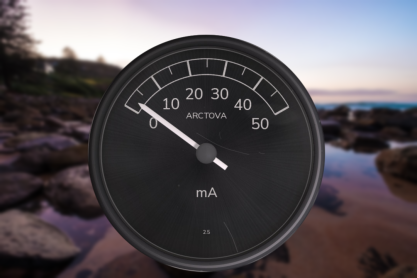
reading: {"value": 2.5, "unit": "mA"}
